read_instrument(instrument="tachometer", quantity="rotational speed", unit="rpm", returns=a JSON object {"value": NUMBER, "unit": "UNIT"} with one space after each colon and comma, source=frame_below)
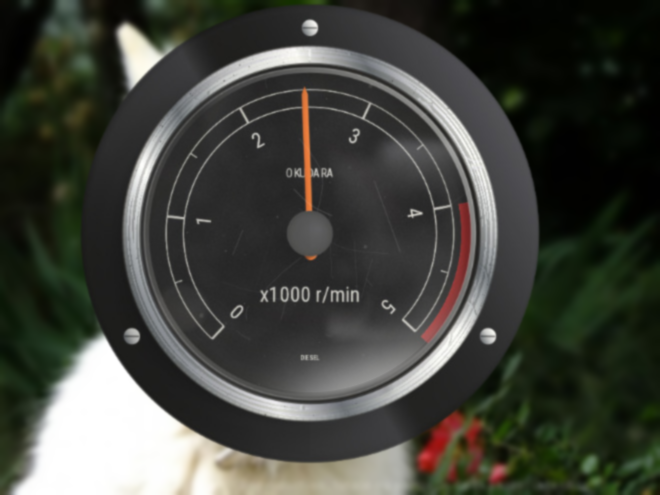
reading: {"value": 2500, "unit": "rpm"}
